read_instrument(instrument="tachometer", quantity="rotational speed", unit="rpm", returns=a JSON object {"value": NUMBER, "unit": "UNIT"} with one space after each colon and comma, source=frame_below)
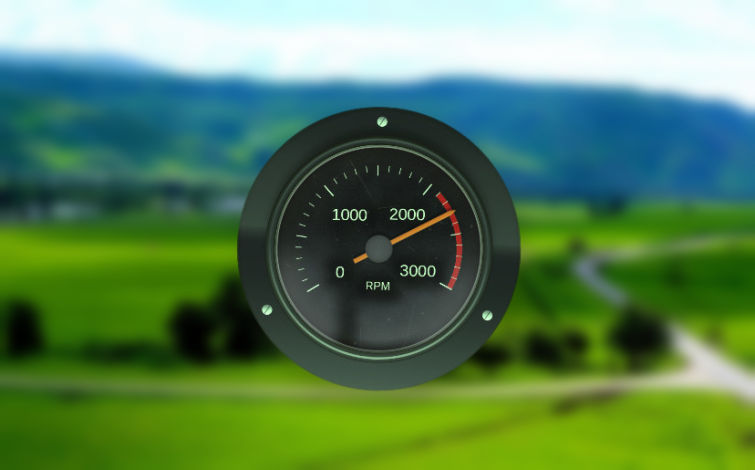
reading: {"value": 2300, "unit": "rpm"}
